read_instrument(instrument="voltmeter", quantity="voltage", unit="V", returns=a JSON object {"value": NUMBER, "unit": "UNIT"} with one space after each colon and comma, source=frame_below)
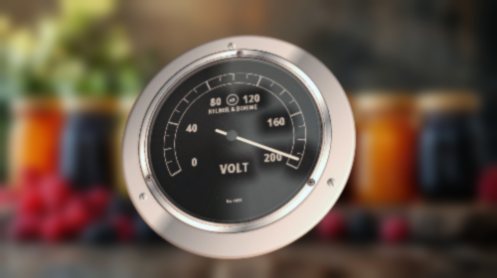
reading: {"value": 195, "unit": "V"}
